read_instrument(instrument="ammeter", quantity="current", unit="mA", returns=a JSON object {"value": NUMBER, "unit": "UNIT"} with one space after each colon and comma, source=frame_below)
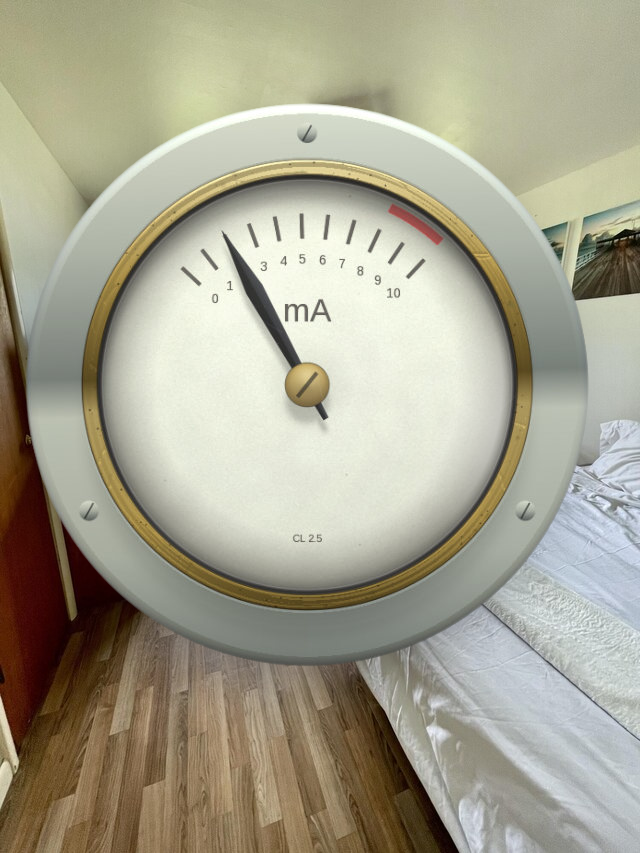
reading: {"value": 2, "unit": "mA"}
